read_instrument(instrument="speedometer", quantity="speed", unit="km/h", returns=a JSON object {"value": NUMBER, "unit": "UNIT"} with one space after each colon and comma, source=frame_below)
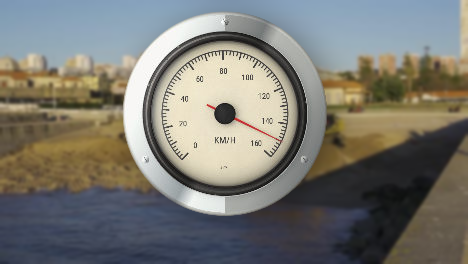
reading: {"value": 150, "unit": "km/h"}
